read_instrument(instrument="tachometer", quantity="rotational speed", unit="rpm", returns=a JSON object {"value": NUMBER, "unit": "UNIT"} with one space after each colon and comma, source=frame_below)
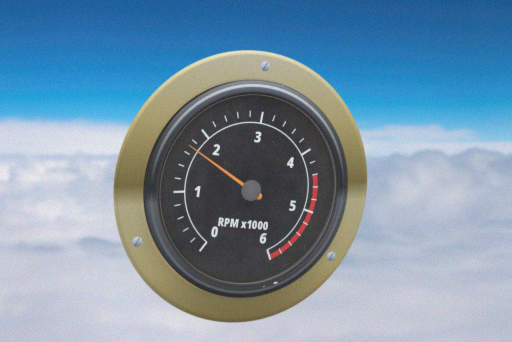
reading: {"value": 1700, "unit": "rpm"}
